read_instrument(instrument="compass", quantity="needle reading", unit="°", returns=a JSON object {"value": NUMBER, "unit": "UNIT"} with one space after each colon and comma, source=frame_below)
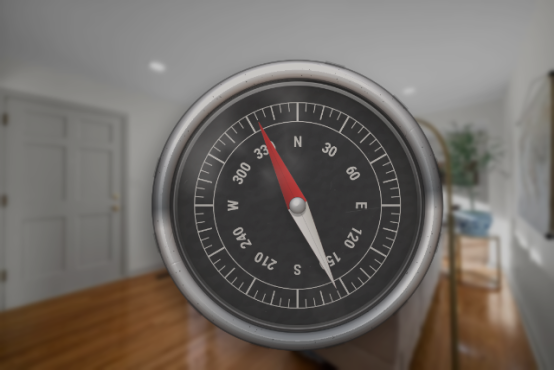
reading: {"value": 335, "unit": "°"}
